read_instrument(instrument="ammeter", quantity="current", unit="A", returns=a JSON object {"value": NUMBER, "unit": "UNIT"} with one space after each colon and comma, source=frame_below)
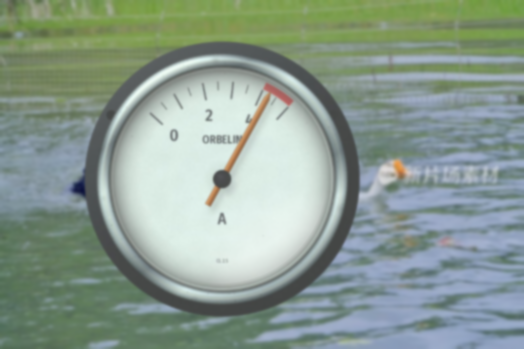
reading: {"value": 4.25, "unit": "A"}
